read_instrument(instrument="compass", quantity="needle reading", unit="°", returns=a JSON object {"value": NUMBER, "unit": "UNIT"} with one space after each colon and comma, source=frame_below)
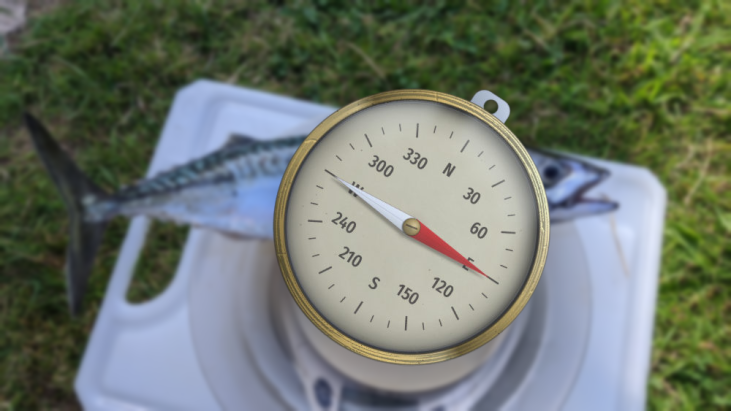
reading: {"value": 90, "unit": "°"}
